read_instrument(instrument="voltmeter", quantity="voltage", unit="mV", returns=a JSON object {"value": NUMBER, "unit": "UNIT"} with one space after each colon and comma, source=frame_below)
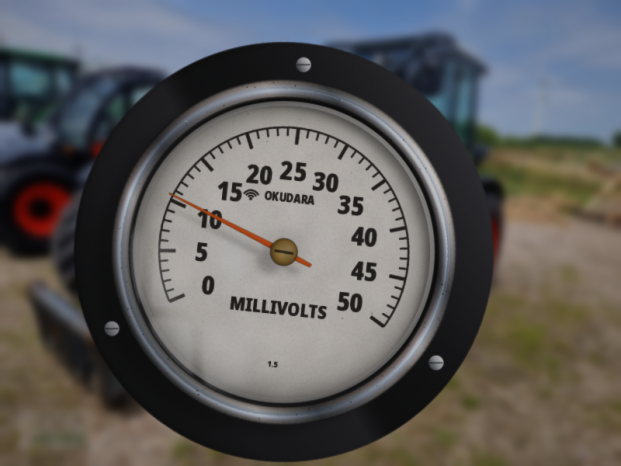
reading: {"value": 10.5, "unit": "mV"}
